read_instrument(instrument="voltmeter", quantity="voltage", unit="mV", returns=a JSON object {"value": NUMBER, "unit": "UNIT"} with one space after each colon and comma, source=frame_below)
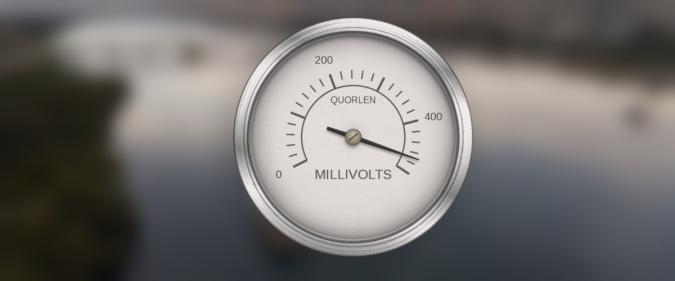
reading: {"value": 470, "unit": "mV"}
